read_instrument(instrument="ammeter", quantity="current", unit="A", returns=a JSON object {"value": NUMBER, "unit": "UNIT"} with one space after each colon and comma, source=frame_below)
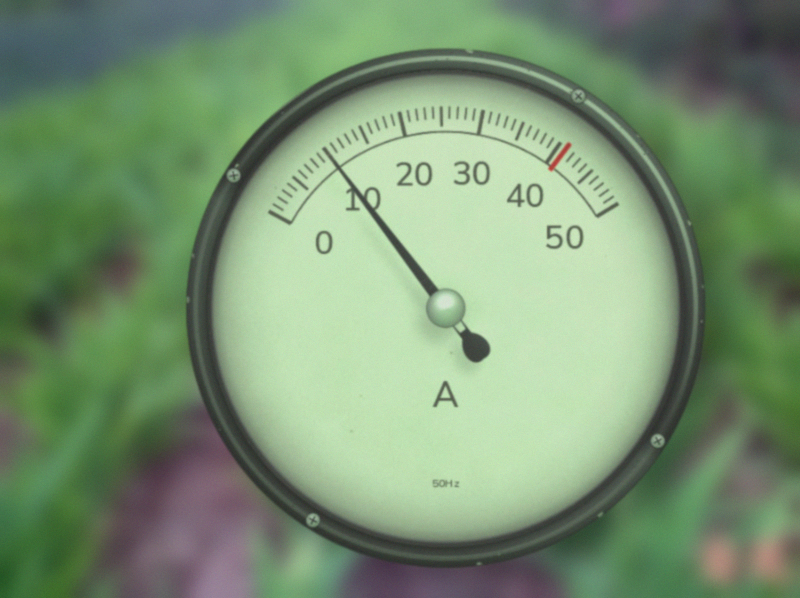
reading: {"value": 10, "unit": "A"}
